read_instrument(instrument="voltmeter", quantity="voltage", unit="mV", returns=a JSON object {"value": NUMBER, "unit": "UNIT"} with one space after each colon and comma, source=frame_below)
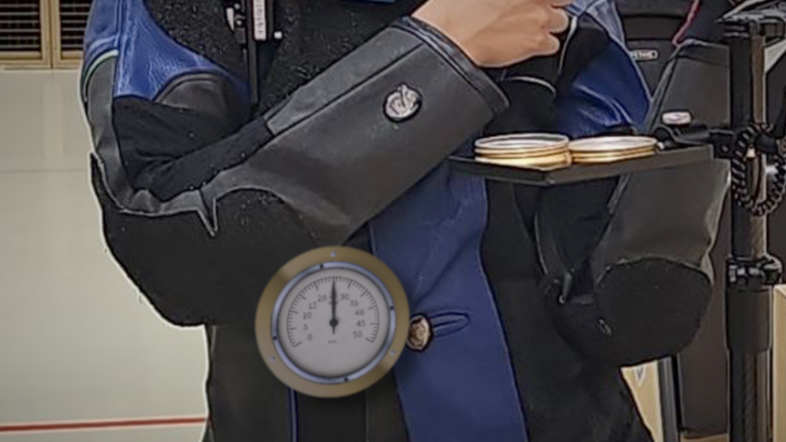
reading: {"value": 25, "unit": "mV"}
